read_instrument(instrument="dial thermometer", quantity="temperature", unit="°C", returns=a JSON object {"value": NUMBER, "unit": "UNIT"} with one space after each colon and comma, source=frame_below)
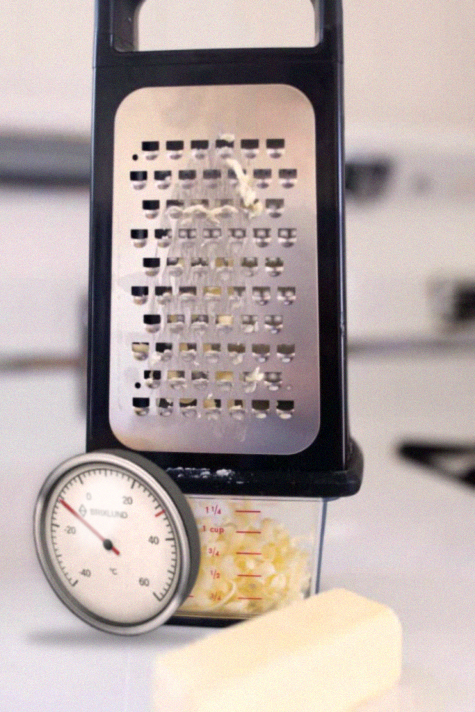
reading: {"value": -10, "unit": "°C"}
